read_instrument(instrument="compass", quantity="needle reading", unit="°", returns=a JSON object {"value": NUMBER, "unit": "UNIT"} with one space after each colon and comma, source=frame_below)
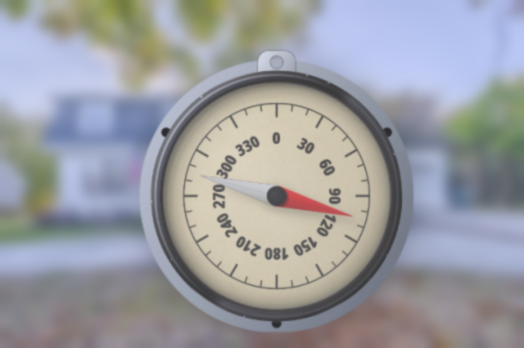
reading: {"value": 105, "unit": "°"}
